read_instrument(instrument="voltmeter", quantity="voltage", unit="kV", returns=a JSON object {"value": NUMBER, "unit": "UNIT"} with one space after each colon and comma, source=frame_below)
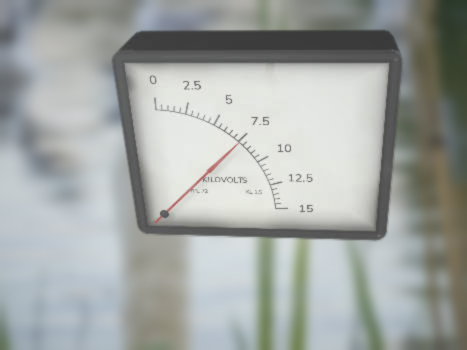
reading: {"value": 7.5, "unit": "kV"}
